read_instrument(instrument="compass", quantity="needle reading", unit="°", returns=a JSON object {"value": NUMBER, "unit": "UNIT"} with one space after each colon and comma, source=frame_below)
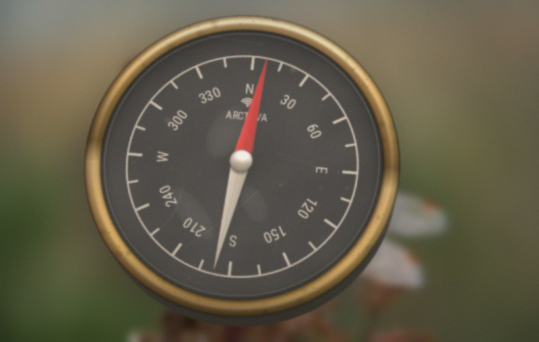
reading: {"value": 7.5, "unit": "°"}
